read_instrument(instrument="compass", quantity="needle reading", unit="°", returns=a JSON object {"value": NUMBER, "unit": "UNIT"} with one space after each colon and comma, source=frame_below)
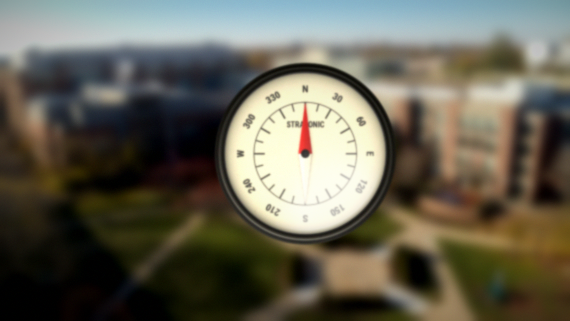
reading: {"value": 0, "unit": "°"}
